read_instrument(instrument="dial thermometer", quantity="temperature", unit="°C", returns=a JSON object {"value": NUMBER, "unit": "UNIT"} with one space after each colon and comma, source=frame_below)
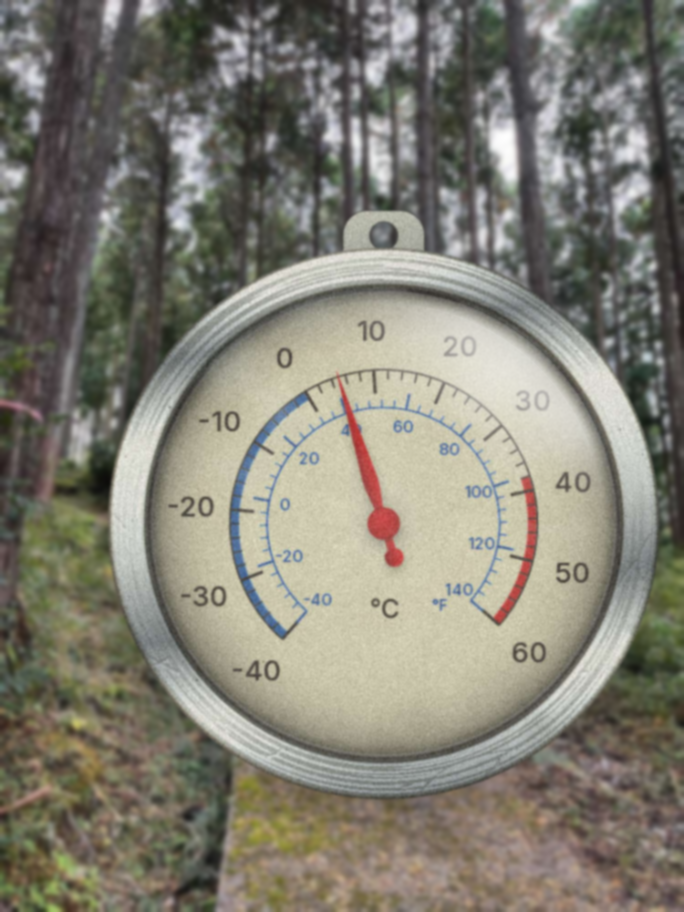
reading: {"value": 5, "unit": "°C"}
